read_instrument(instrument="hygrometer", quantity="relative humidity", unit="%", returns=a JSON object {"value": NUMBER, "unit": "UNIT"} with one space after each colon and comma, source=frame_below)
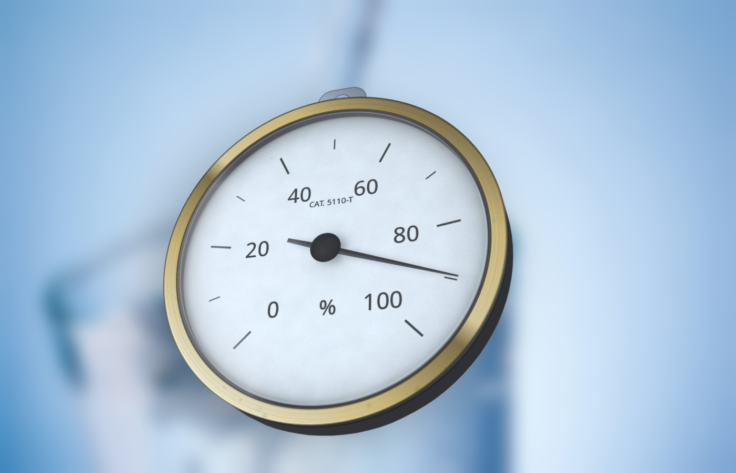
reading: {"value": 90, "unit": "%"}
